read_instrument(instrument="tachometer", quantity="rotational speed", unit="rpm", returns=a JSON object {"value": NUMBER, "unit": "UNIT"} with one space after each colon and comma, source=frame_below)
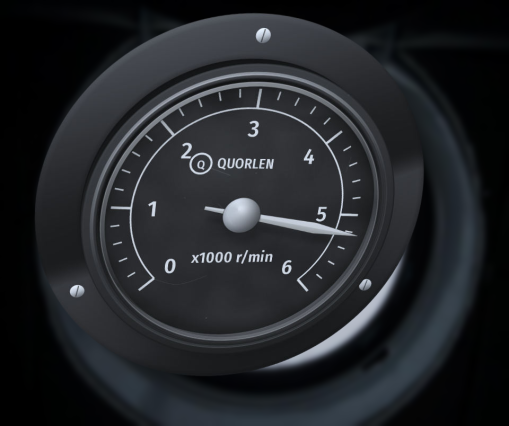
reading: {"value": 5200, "unit": "rpm"}
